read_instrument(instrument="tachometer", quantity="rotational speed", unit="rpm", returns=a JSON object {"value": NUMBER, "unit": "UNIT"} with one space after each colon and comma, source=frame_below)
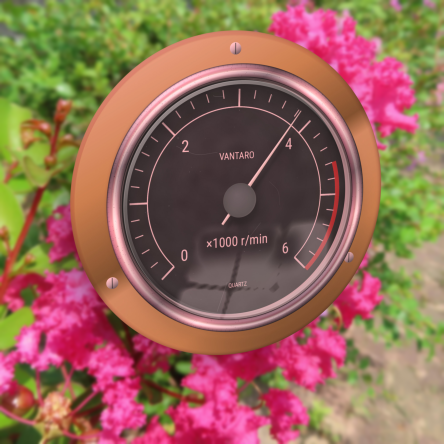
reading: {"value": 3800, "unit": "rpm"}
